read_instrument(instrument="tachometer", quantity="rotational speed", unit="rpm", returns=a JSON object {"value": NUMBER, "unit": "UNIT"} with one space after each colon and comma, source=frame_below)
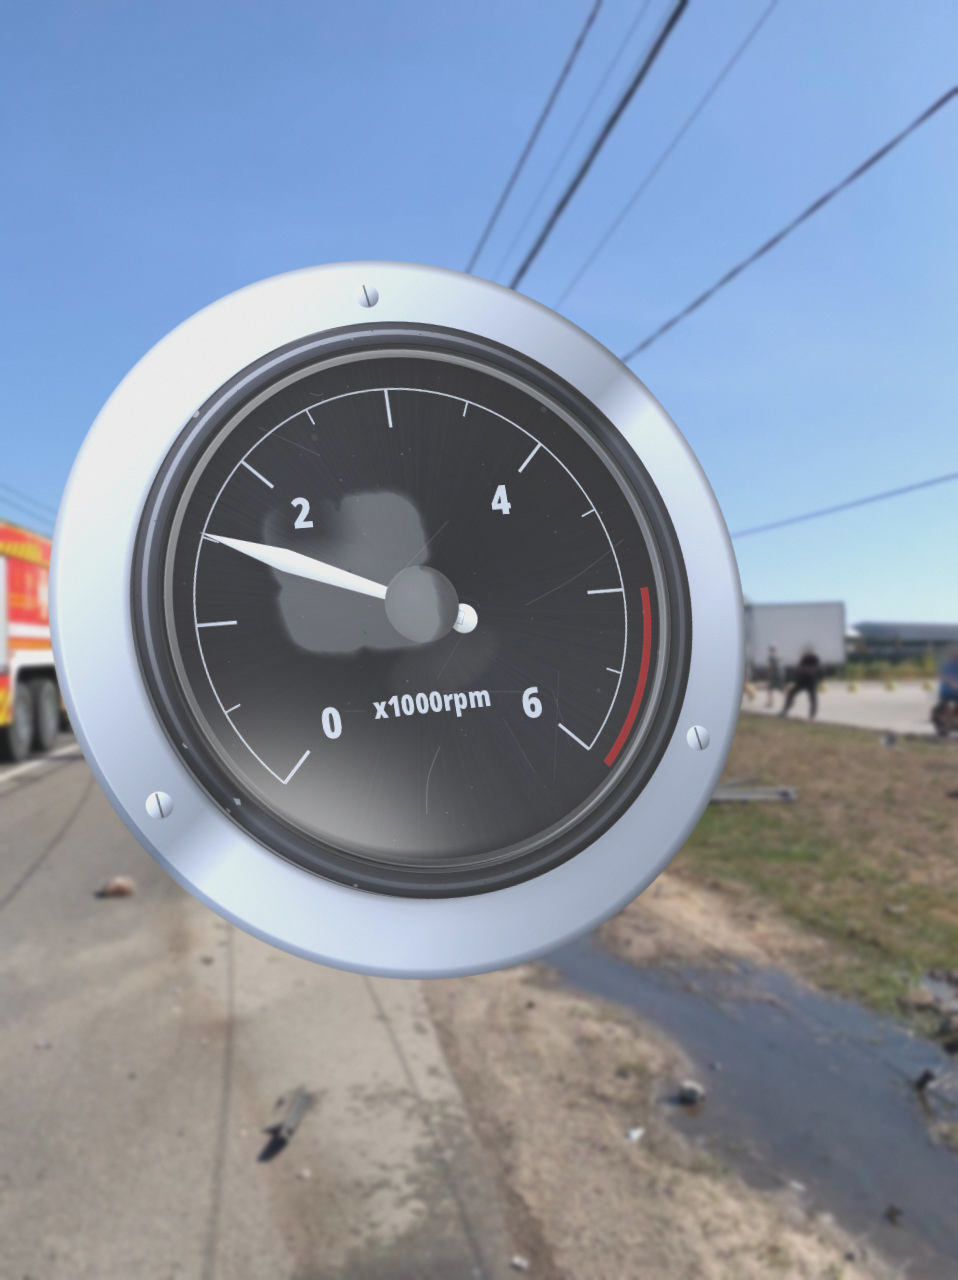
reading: {"value": 1500, "unit": "rpm"}
